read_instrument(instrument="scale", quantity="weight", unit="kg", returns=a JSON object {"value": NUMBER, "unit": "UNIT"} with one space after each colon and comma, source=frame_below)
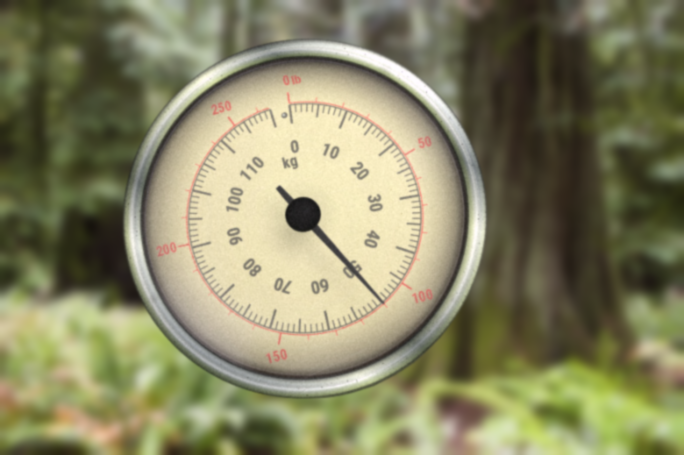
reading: {"value": 50, "unit": "kg"}
